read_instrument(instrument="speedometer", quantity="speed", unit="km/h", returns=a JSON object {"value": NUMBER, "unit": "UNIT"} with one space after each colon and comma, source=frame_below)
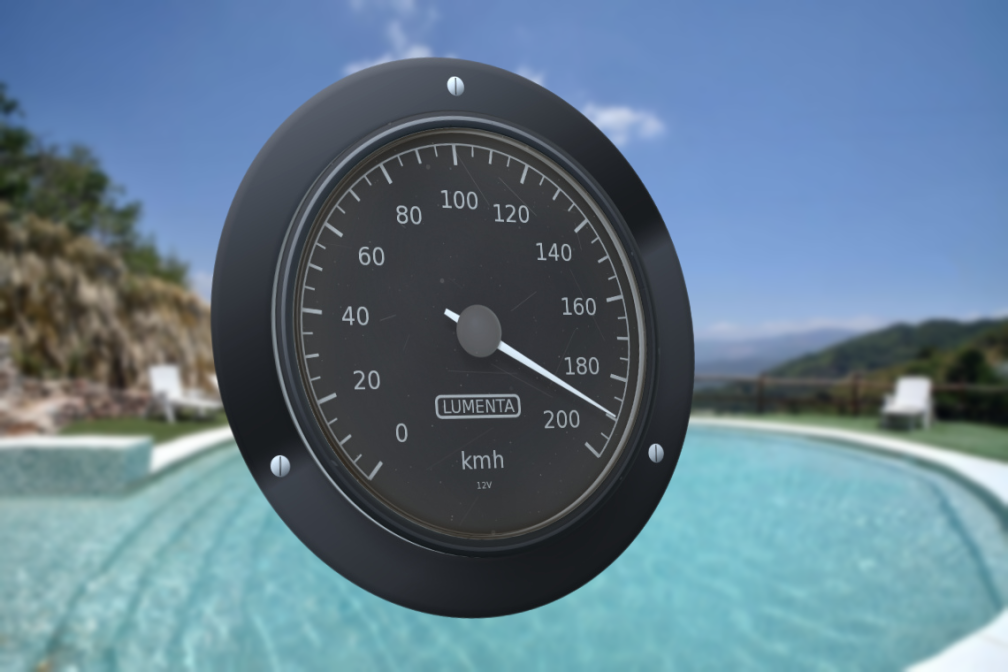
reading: {"value": 190, "unit": "km/h"}
